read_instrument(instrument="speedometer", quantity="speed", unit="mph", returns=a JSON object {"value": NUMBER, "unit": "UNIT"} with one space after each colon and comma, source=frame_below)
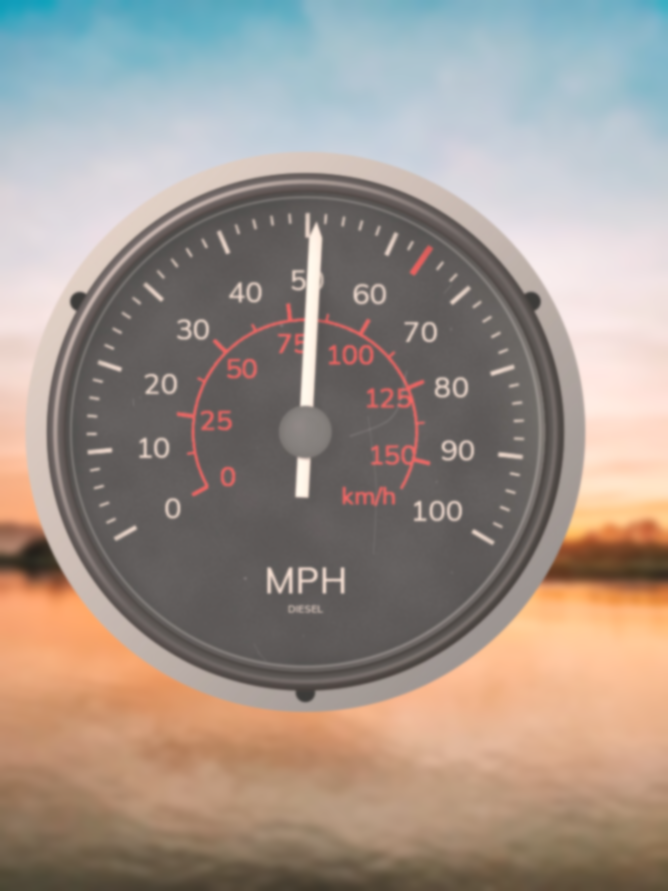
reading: {"value": 51, "unit": "mph"}
